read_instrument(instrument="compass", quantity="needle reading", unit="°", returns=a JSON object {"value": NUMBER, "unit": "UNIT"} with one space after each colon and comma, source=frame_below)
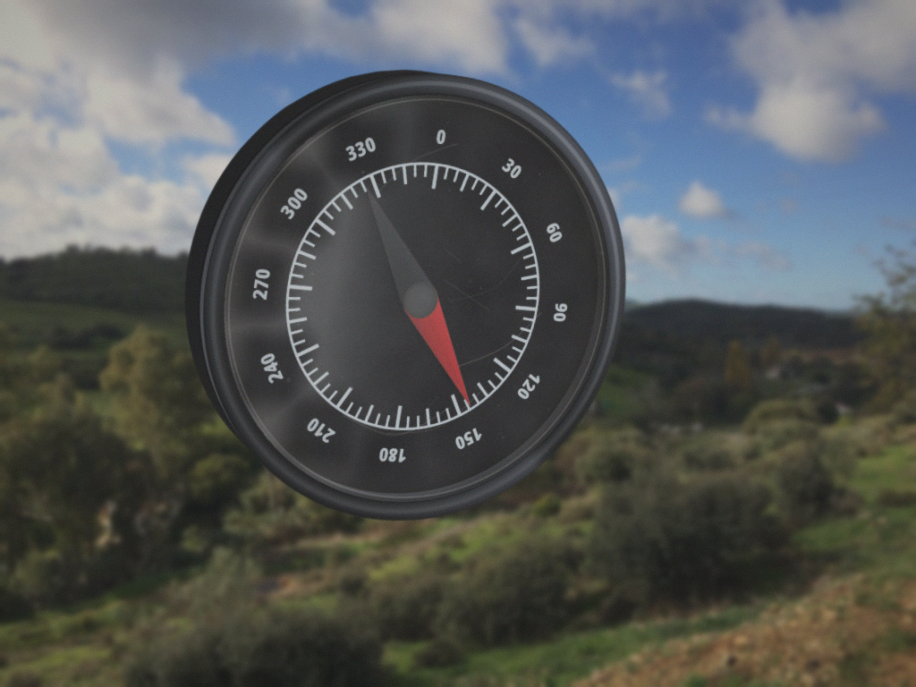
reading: {"value": 145, "unit": "°"}
